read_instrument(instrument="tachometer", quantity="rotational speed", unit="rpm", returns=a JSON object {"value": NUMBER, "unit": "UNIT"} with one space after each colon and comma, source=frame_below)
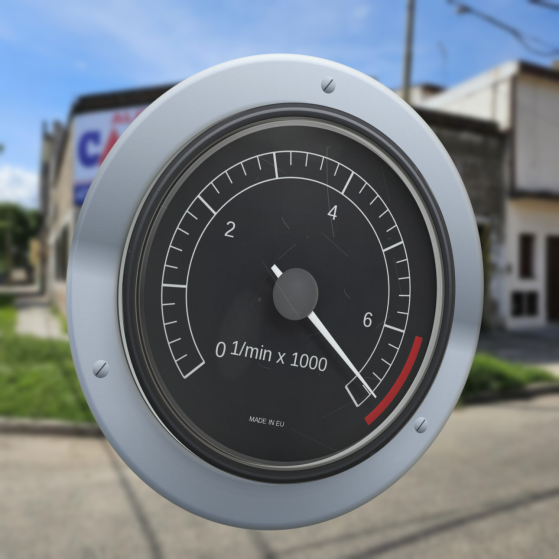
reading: {"value": 6800, "unit": "rpm"}
